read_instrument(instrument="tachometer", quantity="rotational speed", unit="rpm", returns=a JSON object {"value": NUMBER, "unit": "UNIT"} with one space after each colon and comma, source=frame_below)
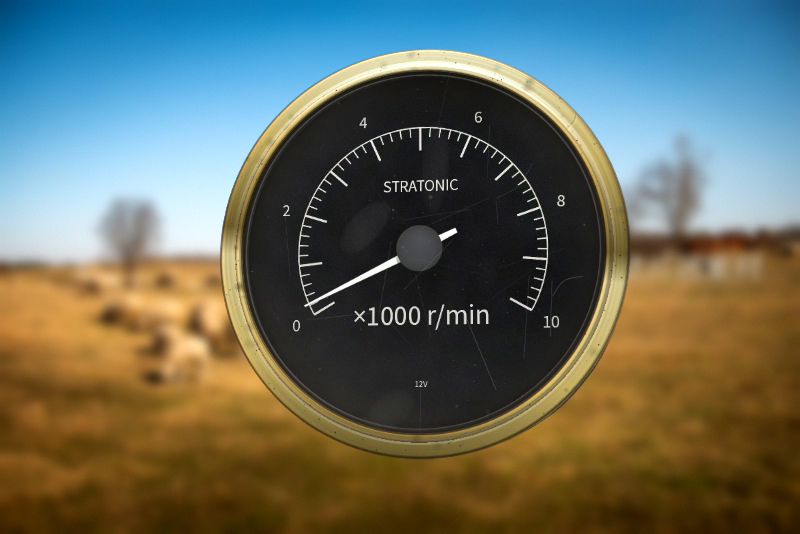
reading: {"value": 200, "unit": "rpm"}
